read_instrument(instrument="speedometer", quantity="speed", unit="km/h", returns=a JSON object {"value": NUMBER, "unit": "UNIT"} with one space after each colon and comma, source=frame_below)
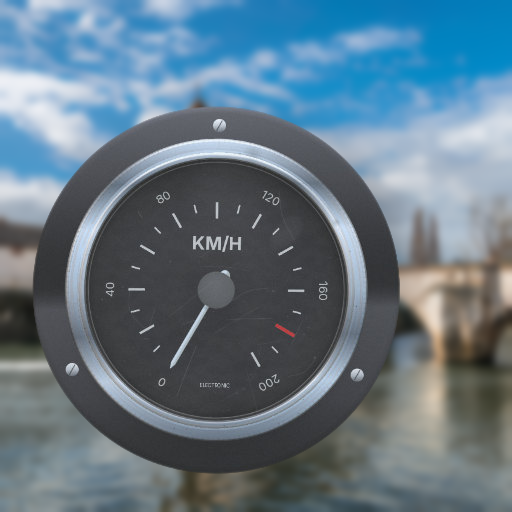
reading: {"value": 0, "unit": "km/h"}
